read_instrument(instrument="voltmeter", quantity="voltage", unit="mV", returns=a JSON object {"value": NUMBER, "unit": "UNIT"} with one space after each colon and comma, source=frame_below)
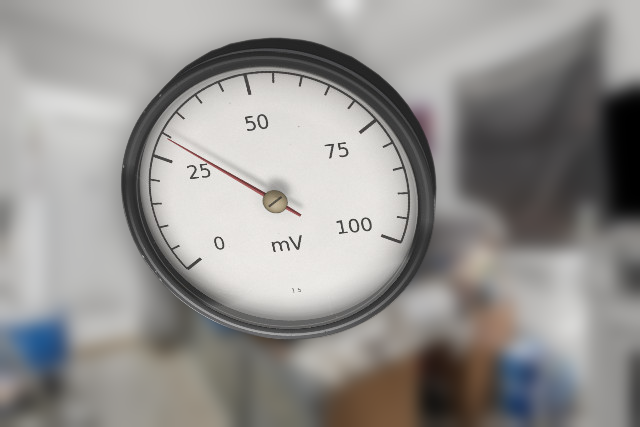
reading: {"value": 30, "unit": "mV"}
